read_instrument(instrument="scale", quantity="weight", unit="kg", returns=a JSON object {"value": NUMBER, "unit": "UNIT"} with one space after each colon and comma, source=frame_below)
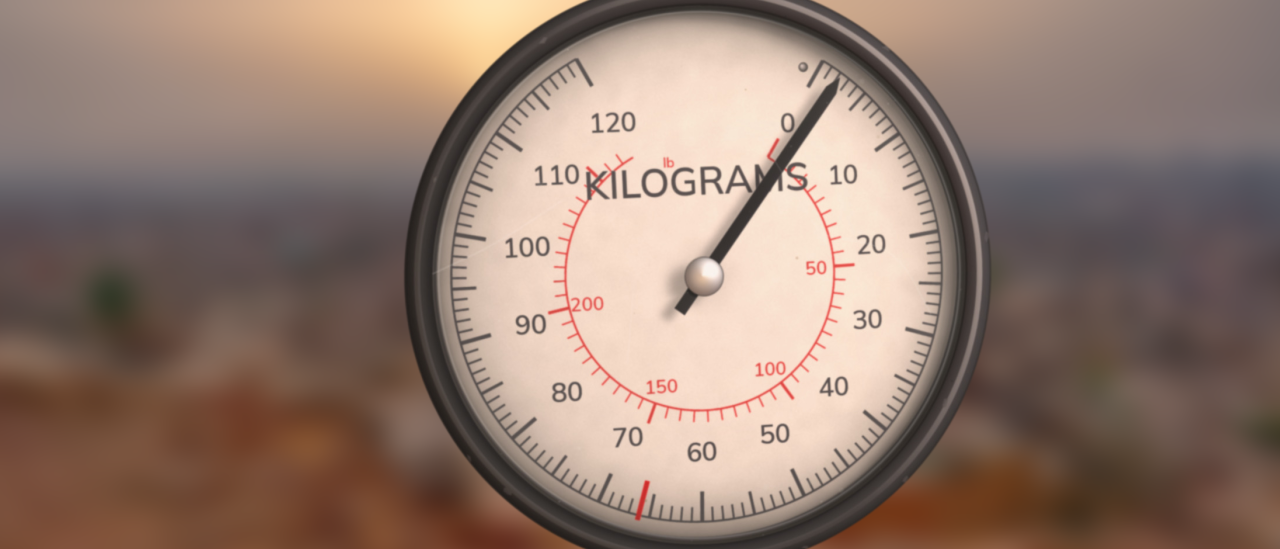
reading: {"value": 2, "unit": "kg"}
